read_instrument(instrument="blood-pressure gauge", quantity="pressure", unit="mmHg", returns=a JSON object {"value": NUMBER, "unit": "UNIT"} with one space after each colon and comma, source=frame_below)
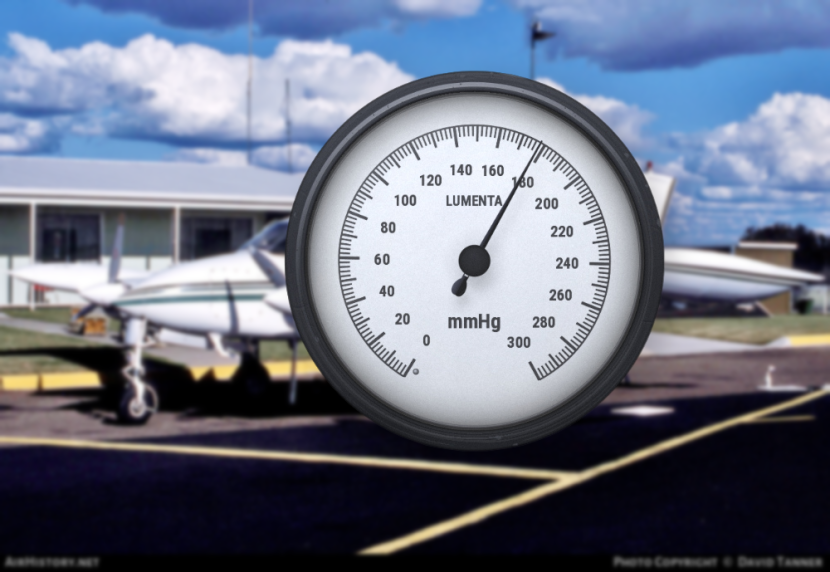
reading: {"value": 178, "unit": "mmHg"}
